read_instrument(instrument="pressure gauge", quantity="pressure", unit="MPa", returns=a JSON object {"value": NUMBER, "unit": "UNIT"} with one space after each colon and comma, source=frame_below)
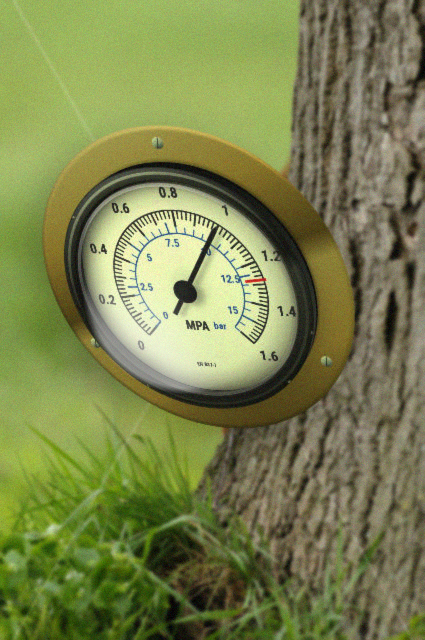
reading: {"value": 1, "unit": "MPa"}
